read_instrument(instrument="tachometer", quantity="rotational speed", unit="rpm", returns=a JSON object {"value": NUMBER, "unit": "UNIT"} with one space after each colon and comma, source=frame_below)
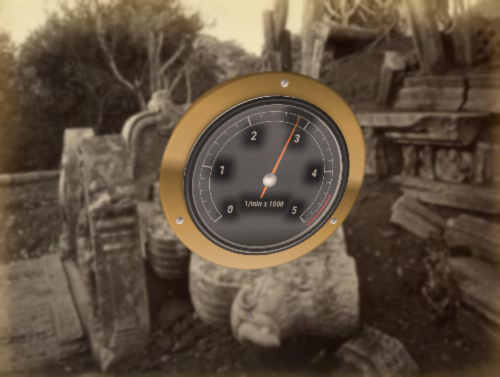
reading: {"value": 2800, "unit": "rpm"}
